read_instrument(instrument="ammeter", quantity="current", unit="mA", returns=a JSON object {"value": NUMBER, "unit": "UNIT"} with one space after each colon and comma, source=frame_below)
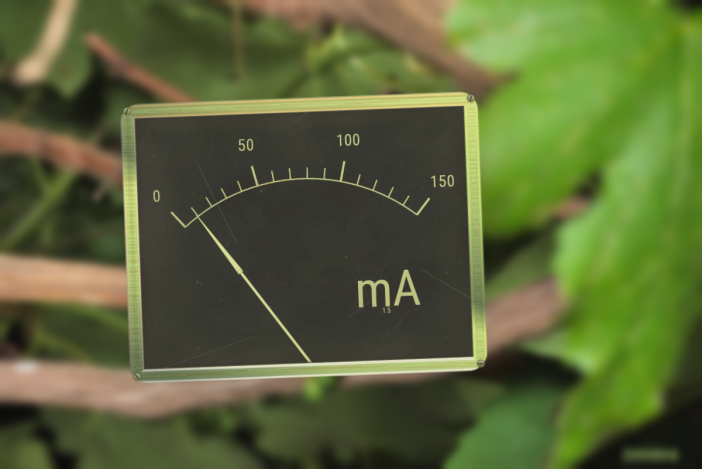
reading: {"value": 10, "unit": "mA"}
